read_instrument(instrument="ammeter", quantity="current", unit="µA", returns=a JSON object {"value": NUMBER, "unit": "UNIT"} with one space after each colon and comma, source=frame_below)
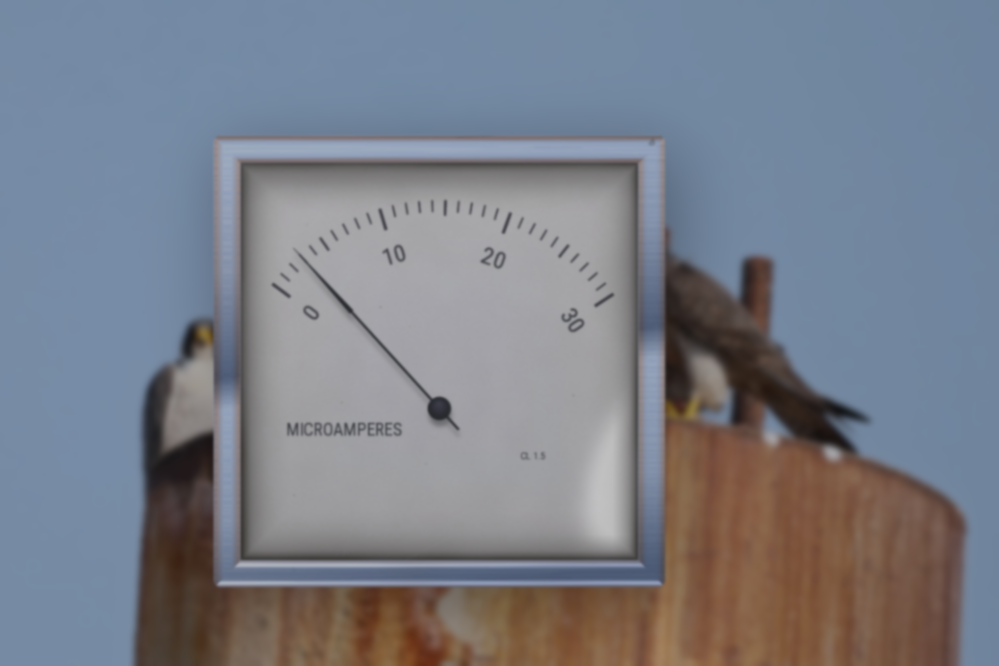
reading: {"value": 3, "unit": "µA"}
